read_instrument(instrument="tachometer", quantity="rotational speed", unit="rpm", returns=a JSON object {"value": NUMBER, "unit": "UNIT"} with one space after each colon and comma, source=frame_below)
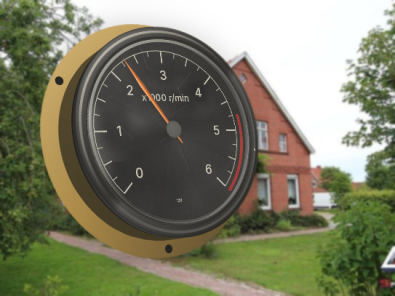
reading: {"value": 2250, "unit": "rpm"}
